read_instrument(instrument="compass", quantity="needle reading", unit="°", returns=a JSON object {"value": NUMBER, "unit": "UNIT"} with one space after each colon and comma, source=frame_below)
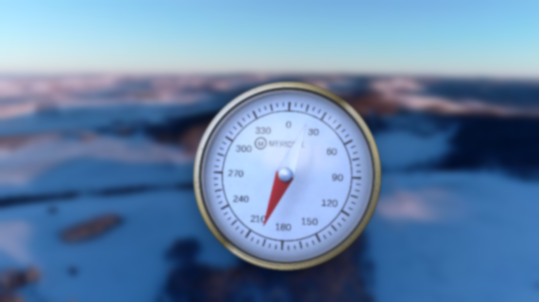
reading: {"value": 200, "unit": "°"}
